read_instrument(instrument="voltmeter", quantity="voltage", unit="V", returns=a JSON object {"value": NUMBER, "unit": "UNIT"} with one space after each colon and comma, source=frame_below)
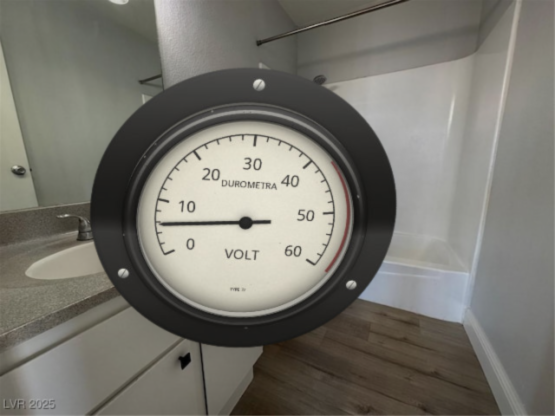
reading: {"value": 6, "unit": "V"}
